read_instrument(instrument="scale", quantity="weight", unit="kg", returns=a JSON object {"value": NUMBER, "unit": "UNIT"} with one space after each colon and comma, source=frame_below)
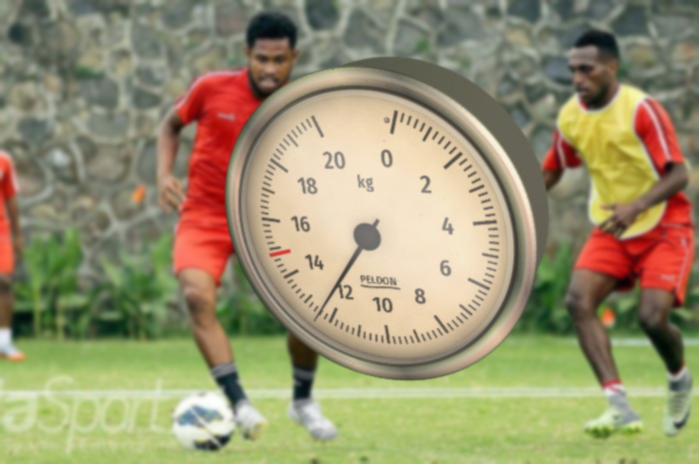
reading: {"value": 12.4, "unit": "kg"}
